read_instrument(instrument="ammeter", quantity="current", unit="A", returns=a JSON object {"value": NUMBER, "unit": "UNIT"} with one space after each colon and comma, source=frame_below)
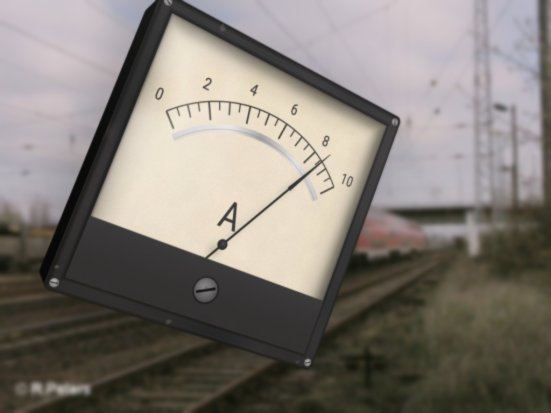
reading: {"value": 8.5, "unit": "A"}
